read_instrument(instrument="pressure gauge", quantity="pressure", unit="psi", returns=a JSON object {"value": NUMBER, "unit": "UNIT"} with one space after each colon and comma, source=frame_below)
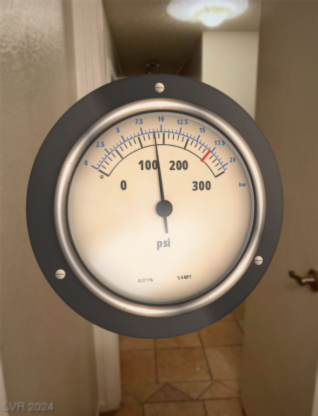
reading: {"value": 130, "unit": "psi"}
